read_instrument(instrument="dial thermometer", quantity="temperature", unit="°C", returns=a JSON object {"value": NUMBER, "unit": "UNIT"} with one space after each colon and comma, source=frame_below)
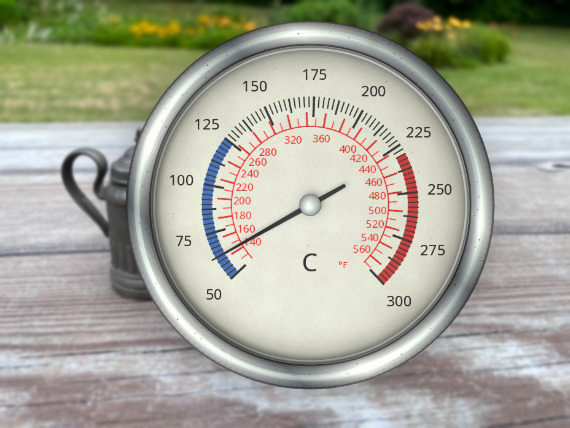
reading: {"value": 62.5, "unit": "°C"}
